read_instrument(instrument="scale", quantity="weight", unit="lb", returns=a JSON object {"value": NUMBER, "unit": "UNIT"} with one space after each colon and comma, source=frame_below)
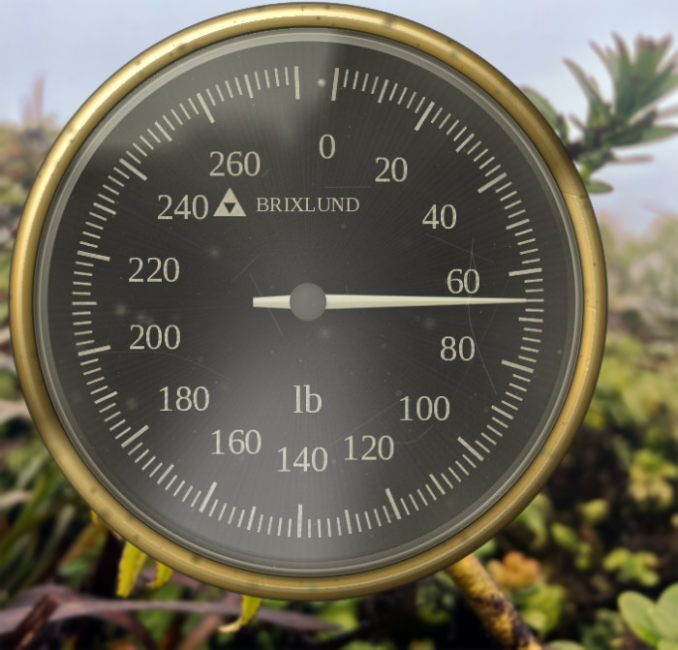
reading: {"value": 66, "unit": "lb"}
